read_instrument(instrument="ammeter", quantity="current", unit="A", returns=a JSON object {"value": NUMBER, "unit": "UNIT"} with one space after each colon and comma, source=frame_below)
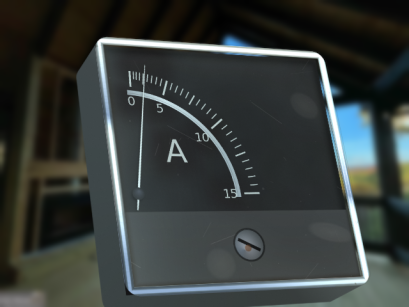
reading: {"value": 2.5, "unit": "A"}
